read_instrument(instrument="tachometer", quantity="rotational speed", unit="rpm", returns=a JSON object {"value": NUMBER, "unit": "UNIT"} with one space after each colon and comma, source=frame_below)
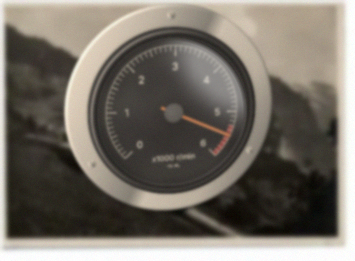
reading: {"value": 5500, "unit": "rpm"}
